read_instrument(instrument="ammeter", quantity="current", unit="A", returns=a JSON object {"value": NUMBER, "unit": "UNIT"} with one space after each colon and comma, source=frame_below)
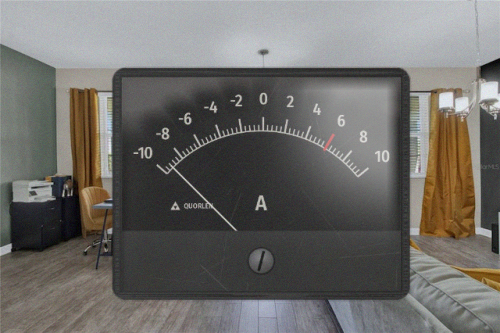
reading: {"value": -9.2, "unit": "A"}
